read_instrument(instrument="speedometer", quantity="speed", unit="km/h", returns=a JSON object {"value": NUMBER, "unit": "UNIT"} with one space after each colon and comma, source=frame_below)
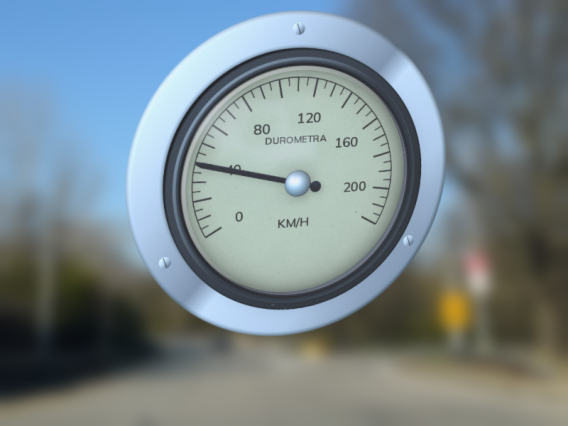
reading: {"value": 40, "unit": "km/h"}
